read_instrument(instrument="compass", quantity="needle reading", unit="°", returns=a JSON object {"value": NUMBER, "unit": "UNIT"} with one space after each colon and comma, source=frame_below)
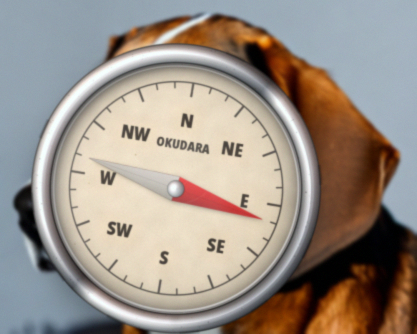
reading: {"value": 100, "unit": "°"}
